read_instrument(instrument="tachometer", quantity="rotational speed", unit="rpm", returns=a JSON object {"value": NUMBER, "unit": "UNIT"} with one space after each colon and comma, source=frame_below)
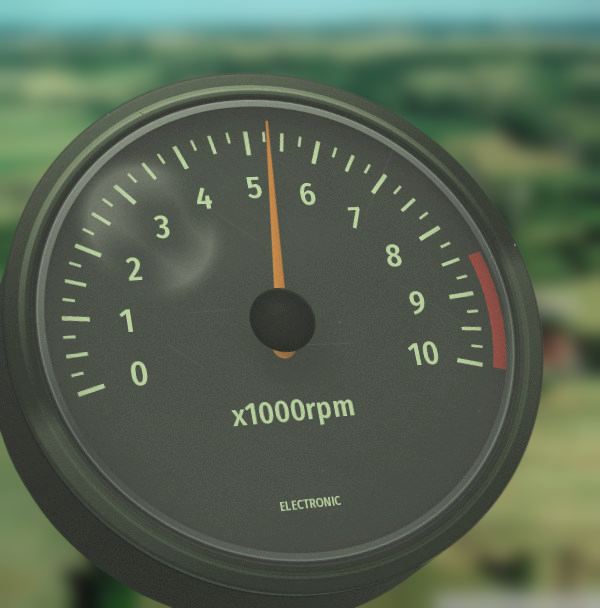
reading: {"value": 5250, "unit": "rpm"}
